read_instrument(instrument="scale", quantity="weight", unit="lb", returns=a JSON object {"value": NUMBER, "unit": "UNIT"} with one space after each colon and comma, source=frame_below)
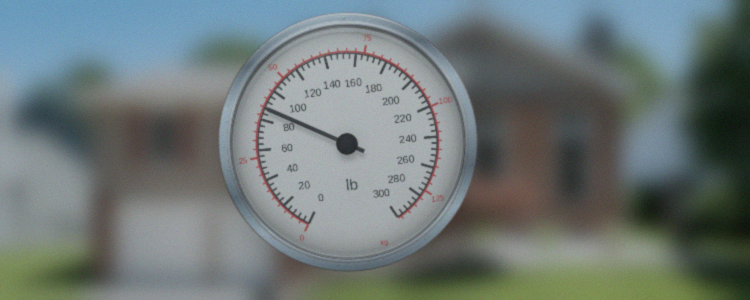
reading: {"value": 88, "unit": "lb"}
